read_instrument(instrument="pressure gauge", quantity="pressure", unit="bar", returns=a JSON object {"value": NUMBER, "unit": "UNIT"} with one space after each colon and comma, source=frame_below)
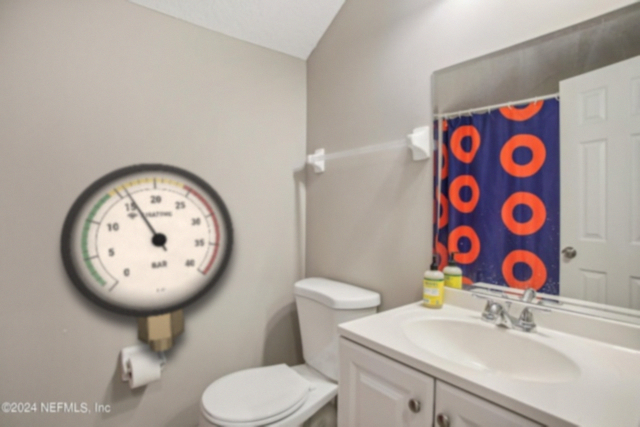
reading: {"value": 16, "unit": "bar"}
